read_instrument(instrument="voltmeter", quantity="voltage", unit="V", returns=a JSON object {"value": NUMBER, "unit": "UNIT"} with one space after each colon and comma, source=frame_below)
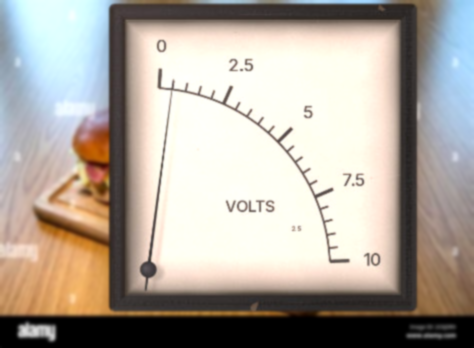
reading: {"value": 0.5, "unit": "V"}
